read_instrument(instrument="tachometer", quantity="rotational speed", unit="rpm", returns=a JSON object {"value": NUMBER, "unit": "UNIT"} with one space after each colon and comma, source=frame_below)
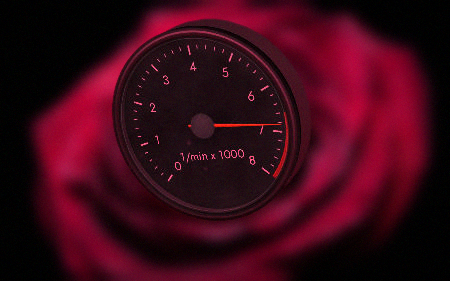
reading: {"value": 6800, "unit": "rpm"}
